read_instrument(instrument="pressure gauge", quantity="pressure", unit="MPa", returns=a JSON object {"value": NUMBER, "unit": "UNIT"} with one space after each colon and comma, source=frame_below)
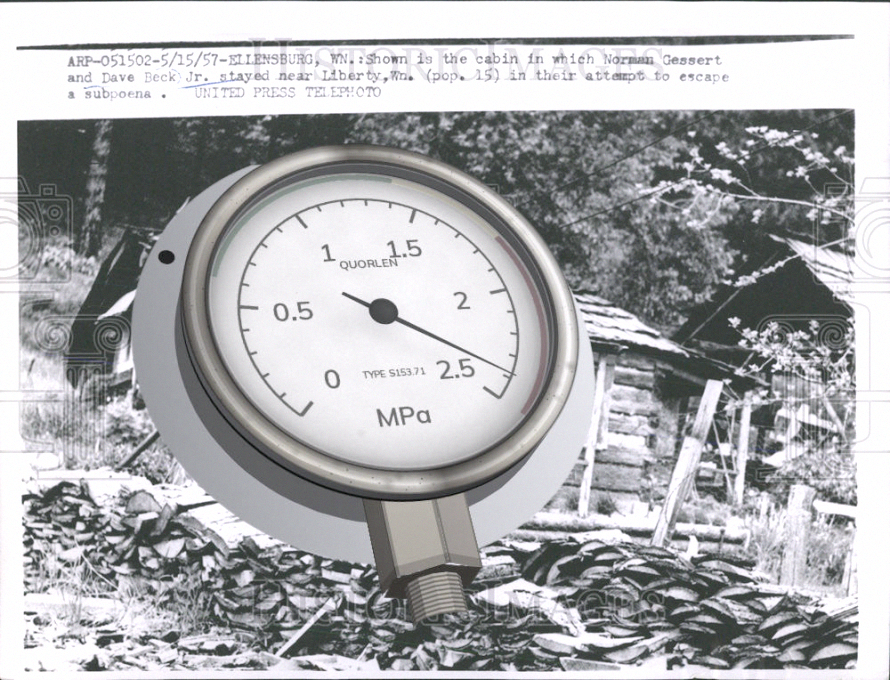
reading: {"value": 2.4, "unit": "MPa"}
